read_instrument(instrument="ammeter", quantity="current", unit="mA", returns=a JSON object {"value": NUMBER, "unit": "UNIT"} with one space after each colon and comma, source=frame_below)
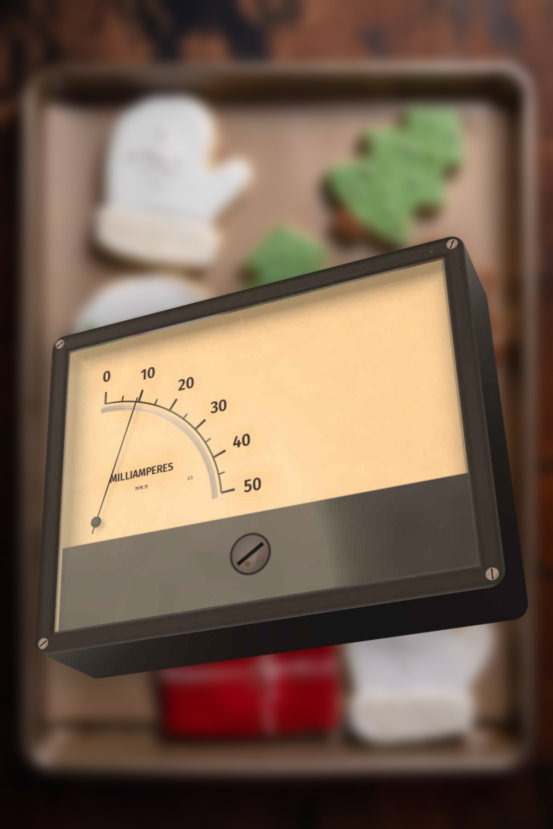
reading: {"value": 10, "unit": "mA"}
